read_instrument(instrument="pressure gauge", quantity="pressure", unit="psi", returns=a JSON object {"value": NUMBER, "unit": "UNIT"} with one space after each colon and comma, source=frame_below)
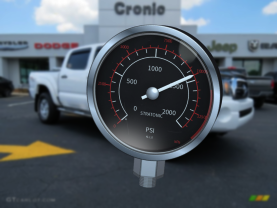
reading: {"value": 1450, "unit": "psi"}
